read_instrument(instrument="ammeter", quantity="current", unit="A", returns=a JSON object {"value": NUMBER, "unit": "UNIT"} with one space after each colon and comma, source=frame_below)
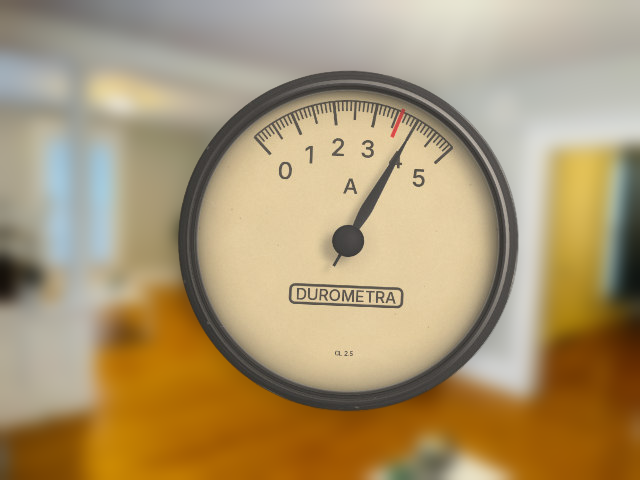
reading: {"value": 4, "unit": "A"}
